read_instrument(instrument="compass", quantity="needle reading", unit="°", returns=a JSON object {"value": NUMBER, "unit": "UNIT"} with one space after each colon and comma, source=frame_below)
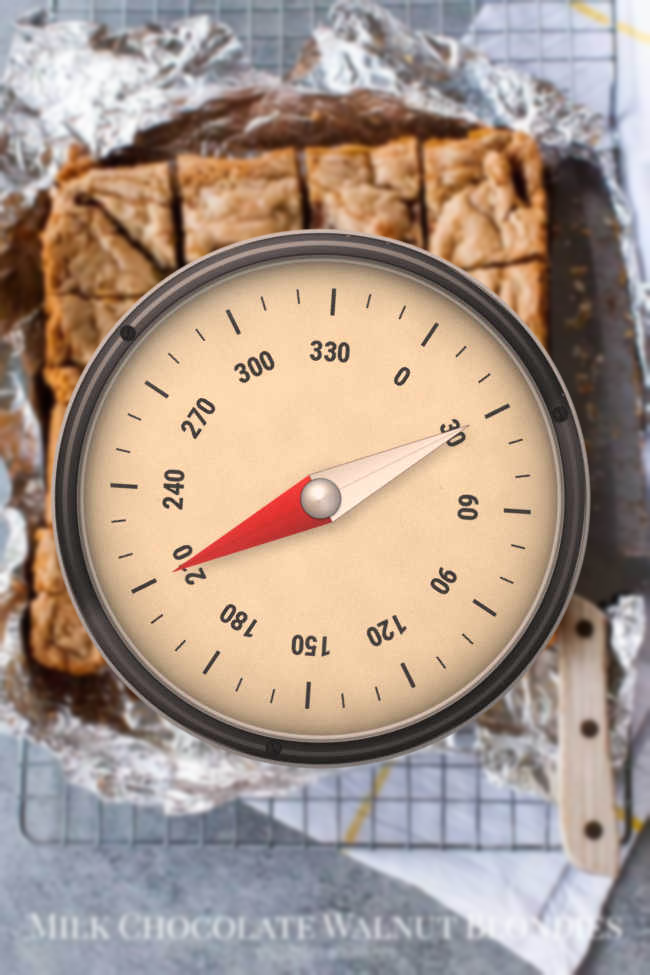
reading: {"value": 210, "unit": "°"}
